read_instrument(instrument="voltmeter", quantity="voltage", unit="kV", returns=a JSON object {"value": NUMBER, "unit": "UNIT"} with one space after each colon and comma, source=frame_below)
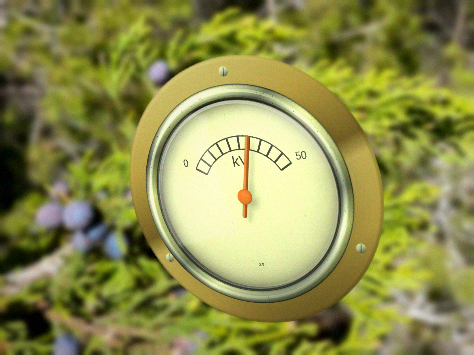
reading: {"value": 30, "unit": "kV"}
